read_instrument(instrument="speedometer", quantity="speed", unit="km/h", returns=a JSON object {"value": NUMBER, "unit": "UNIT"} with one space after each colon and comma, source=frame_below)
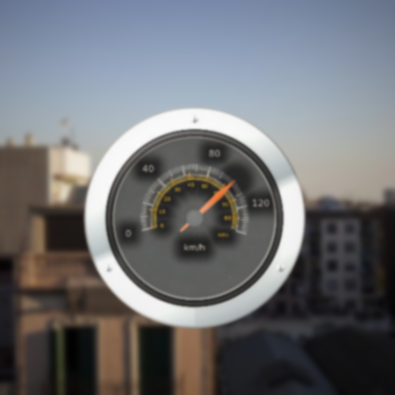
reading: {"value": 100, "unit": "km/h"}
